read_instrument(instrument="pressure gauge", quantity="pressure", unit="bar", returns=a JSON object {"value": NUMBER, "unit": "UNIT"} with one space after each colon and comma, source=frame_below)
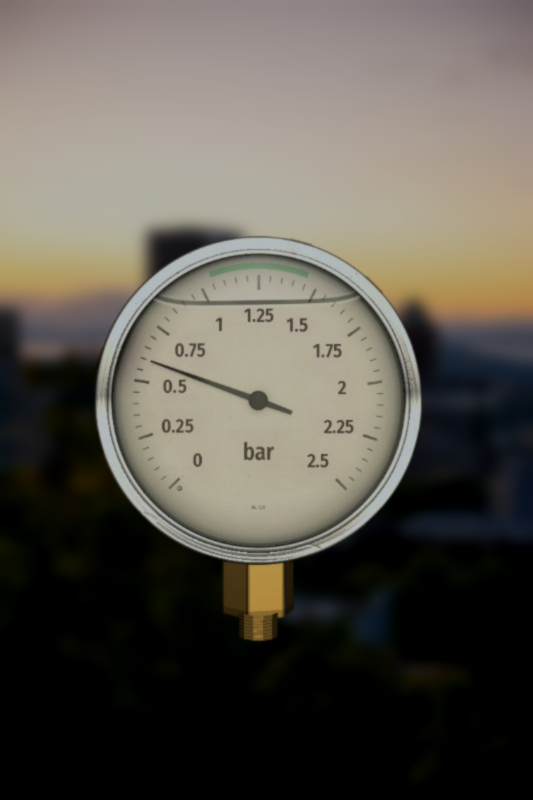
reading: {"value": 0.6, "unit": "bar"}
